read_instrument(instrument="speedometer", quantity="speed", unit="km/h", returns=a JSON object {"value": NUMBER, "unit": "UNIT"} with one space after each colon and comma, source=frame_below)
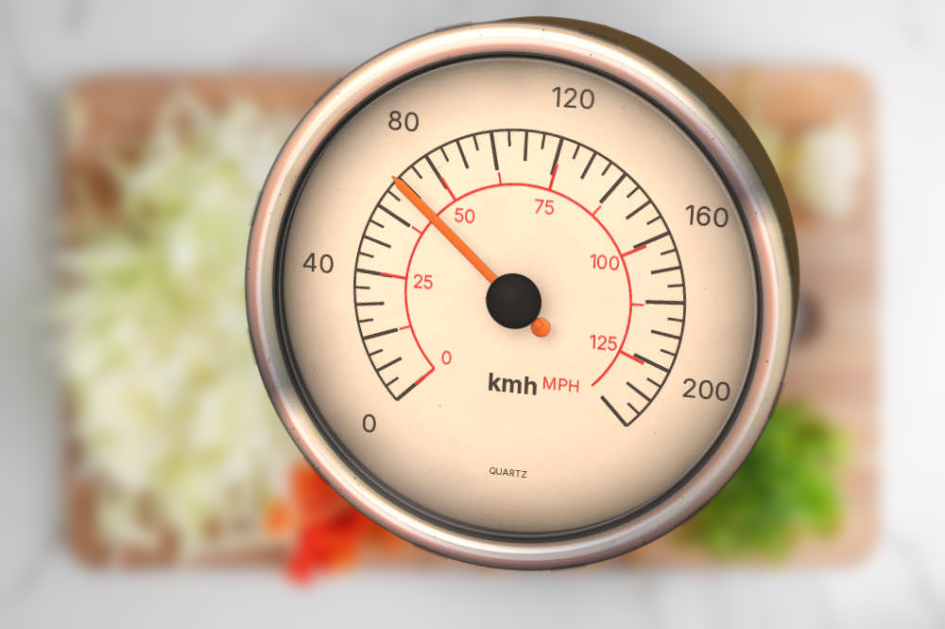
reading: {"value": 70, "unit": "km/h"}
